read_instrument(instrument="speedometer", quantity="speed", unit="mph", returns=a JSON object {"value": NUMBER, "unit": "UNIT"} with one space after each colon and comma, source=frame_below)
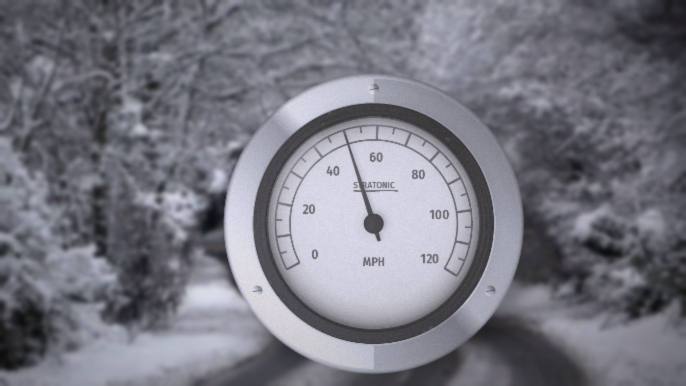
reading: {"value": 50, "unit": "mph"}
